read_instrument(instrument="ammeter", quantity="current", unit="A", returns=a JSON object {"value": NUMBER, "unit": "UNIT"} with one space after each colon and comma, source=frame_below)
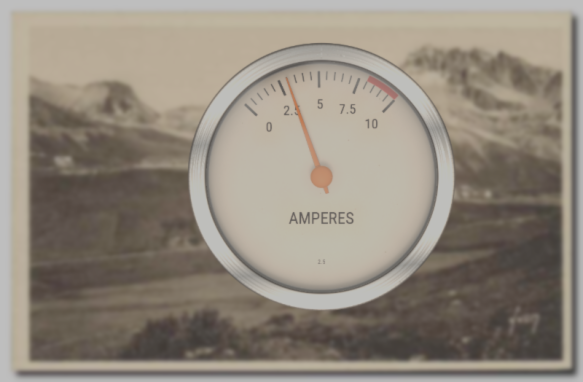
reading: {"value": 3, "unit": "A"}
